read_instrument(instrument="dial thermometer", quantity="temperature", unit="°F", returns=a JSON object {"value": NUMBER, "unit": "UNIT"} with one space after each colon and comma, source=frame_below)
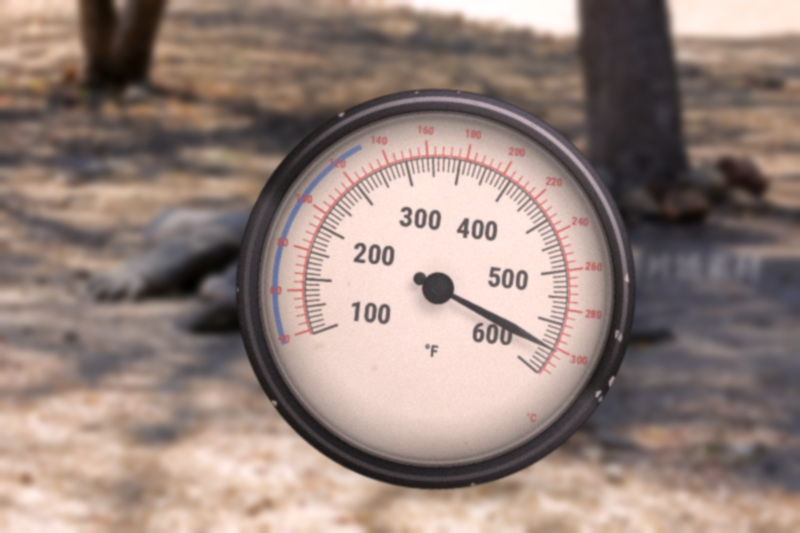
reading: {"value": 575, "unit": "°F"}
